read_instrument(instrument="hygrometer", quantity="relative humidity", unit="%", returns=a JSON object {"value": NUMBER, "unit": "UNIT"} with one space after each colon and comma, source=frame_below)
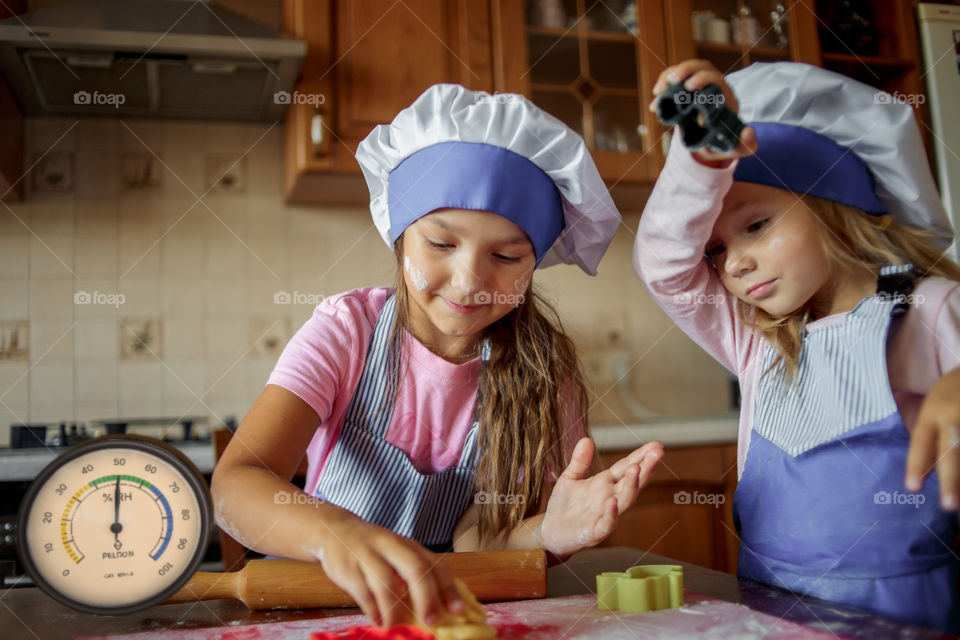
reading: {"value": 50, "unit": "%"}
